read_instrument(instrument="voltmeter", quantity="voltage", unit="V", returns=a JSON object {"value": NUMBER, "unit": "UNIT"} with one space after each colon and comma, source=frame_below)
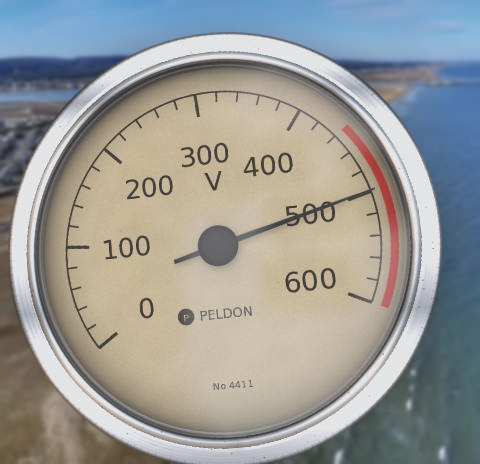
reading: {"value": 500, "unit": "V"}
